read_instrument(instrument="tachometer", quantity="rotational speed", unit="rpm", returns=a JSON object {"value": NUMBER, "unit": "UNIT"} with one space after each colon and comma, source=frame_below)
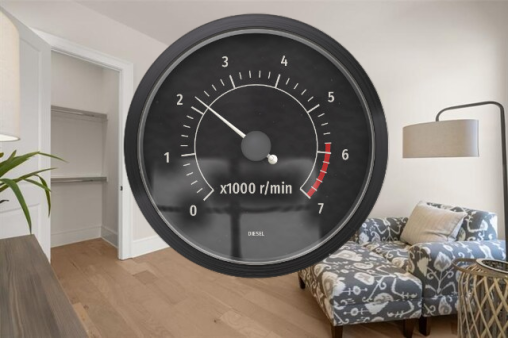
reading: {"value": 2200, "unit": "rpm"}
